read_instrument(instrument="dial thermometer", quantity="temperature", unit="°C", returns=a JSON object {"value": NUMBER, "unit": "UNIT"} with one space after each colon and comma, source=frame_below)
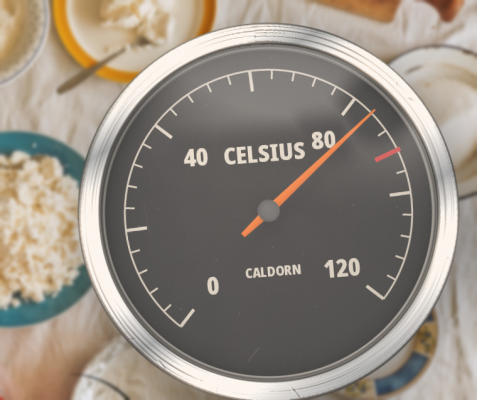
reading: {"value": 84, "unit": "°C"}
